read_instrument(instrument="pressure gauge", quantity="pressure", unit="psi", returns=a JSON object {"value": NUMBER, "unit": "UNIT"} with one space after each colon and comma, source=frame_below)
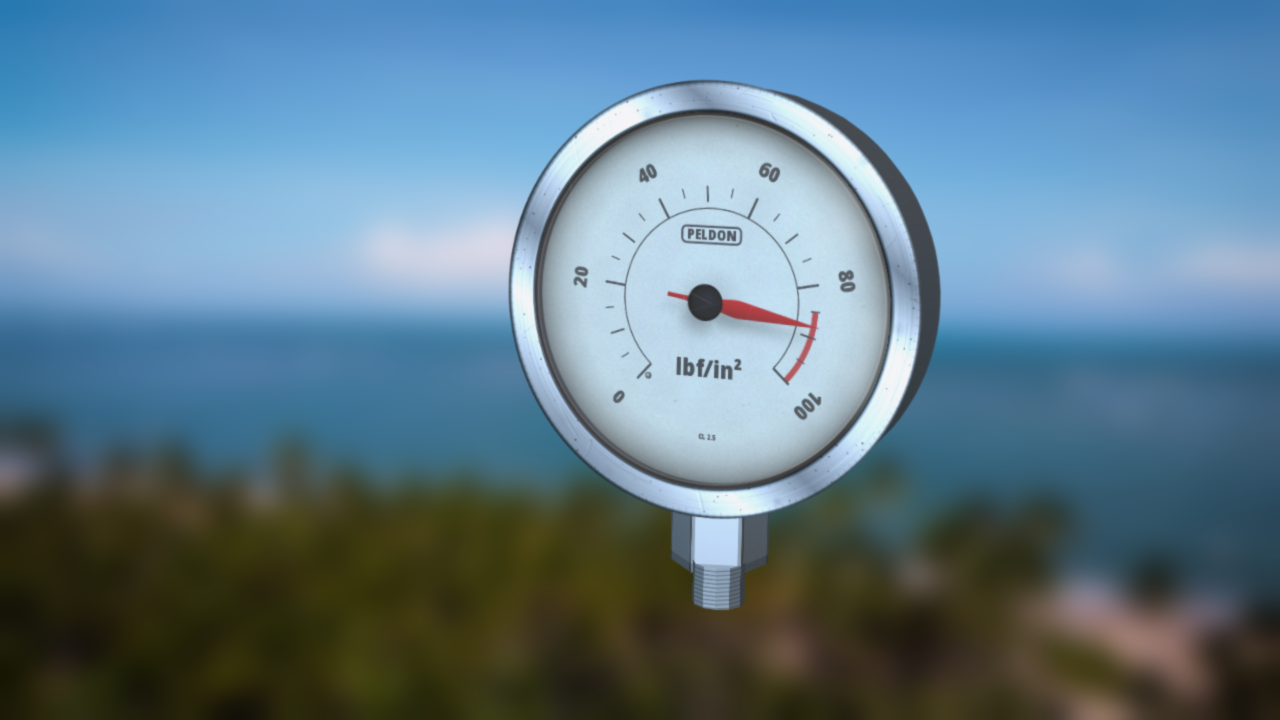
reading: {"value": 87.5, "unit": "psi"}
